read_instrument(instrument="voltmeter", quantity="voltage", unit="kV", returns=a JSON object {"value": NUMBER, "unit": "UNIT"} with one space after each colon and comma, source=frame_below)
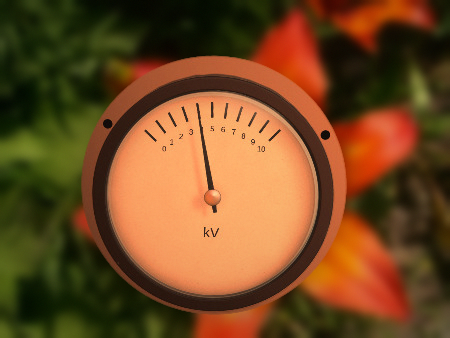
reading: {"value": 4, "unit": "kV"}
